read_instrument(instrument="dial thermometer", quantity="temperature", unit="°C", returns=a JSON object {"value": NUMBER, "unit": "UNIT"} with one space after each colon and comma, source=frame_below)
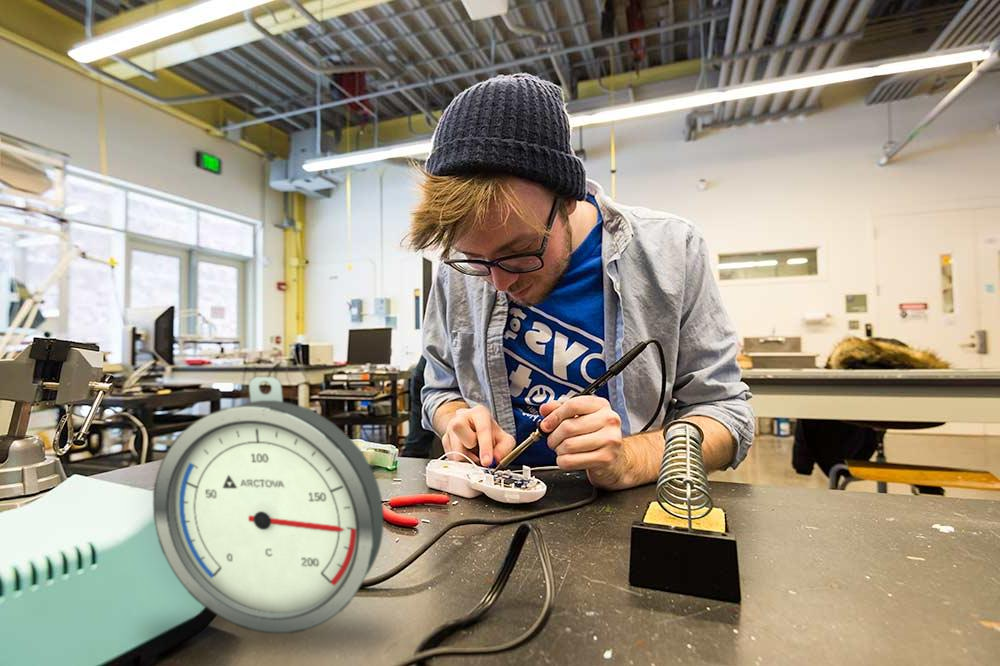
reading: {"value": 170, "unit": "°C"}
